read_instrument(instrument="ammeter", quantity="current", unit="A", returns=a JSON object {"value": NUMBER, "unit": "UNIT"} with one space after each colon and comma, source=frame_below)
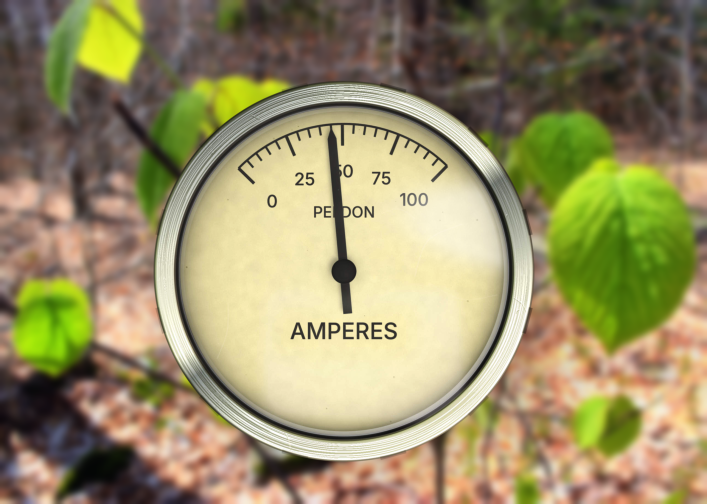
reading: {"value": 45, "unit": "A"}
